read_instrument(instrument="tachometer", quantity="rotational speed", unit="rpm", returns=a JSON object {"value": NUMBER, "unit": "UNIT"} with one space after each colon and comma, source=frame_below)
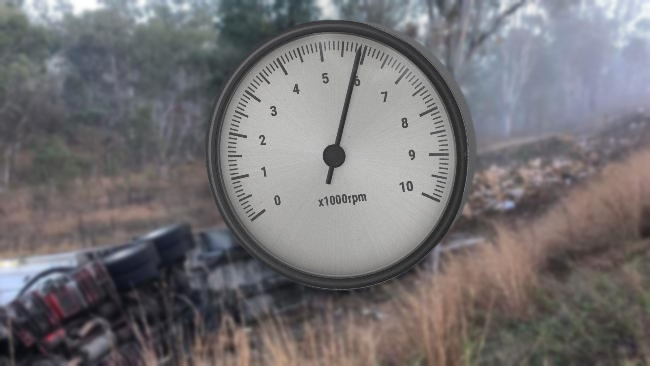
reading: {"value": 5900, "unit": "rpm"}
